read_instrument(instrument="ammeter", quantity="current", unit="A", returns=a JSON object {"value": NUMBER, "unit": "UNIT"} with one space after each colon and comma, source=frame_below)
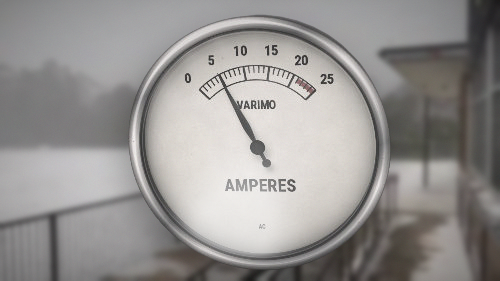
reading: {"value": 5, "unit": "A"}
